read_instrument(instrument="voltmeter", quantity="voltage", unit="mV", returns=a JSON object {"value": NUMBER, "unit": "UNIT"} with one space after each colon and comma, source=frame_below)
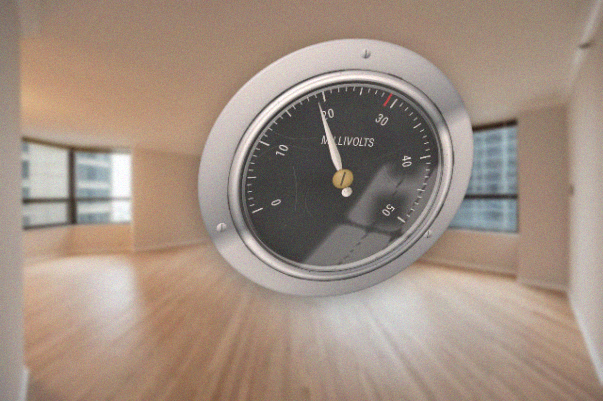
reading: {"value": 19, "unit": "mV"}
